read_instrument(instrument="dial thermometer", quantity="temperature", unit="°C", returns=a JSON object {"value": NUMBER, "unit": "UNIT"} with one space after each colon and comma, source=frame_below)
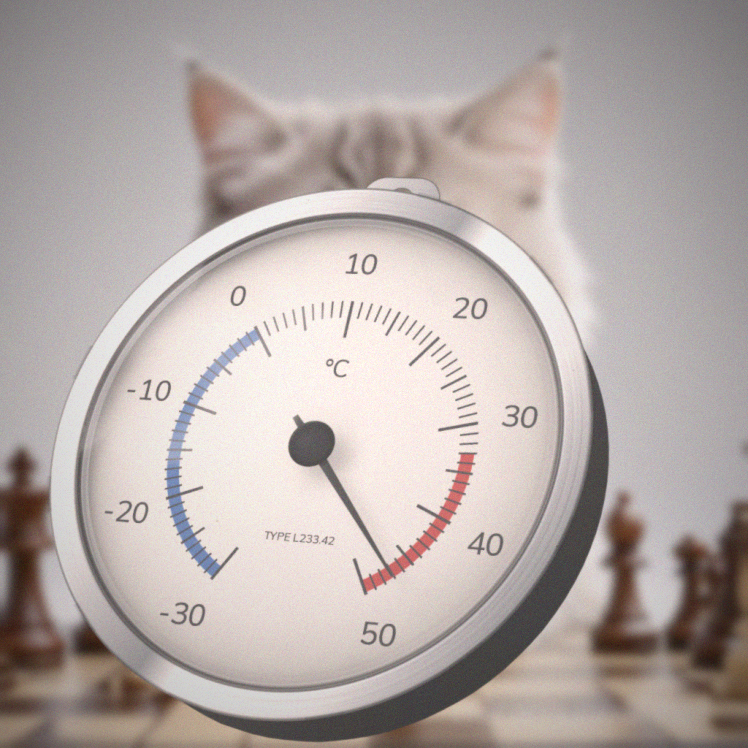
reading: {"value": 47, "unit": "°C"}
